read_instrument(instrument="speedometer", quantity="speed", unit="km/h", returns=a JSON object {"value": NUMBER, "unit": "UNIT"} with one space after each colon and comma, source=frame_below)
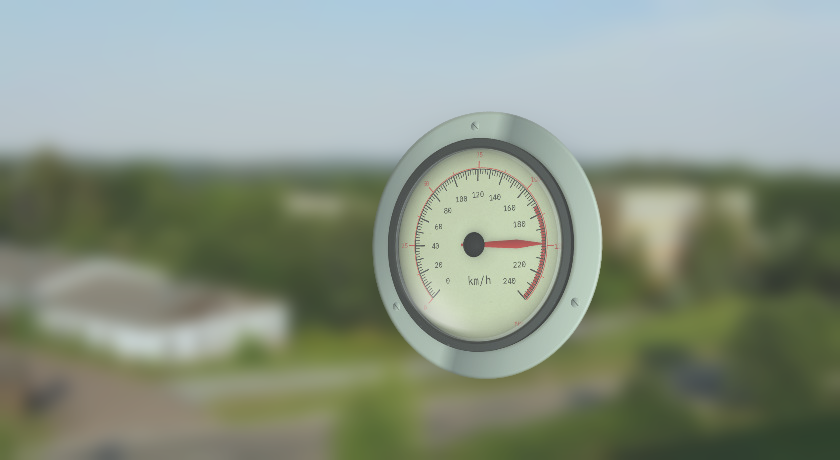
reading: {"value": 200, "unit": "km/h"}
